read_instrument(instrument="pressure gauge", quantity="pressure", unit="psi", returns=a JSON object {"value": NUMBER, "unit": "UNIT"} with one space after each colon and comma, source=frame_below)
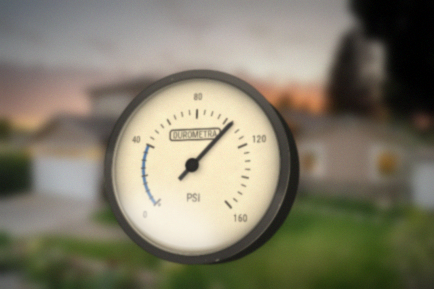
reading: {"value": 105, "unit": "psi"}
